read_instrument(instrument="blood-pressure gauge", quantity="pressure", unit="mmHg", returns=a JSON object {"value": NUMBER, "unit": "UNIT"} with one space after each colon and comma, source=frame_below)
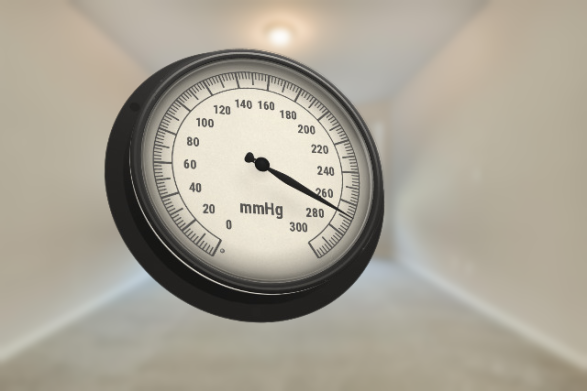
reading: {"value": 270, "unit": "mmHg"}
